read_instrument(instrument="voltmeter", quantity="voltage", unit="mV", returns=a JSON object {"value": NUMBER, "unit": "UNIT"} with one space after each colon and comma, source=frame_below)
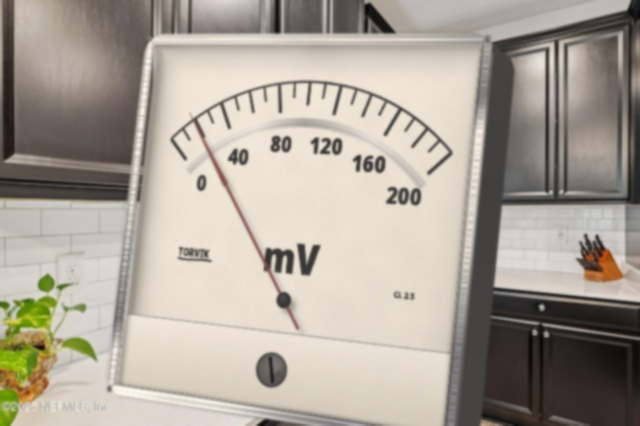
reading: {"value": 20, "unit": "mV"}
